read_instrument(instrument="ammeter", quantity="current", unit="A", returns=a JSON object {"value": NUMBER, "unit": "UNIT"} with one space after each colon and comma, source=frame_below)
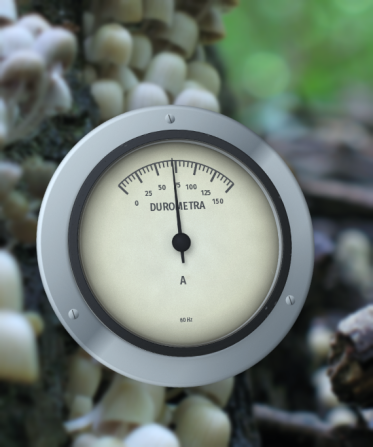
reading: {"value": 70, "unit": "A"}
